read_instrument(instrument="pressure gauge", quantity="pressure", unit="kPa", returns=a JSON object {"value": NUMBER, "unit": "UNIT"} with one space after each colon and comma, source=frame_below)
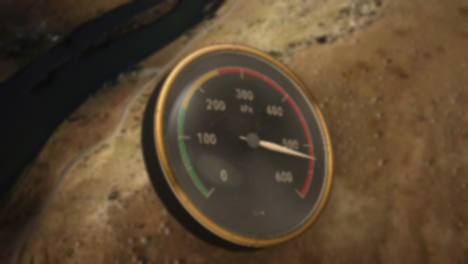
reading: {"value": 525, "unit": "kPa"}
